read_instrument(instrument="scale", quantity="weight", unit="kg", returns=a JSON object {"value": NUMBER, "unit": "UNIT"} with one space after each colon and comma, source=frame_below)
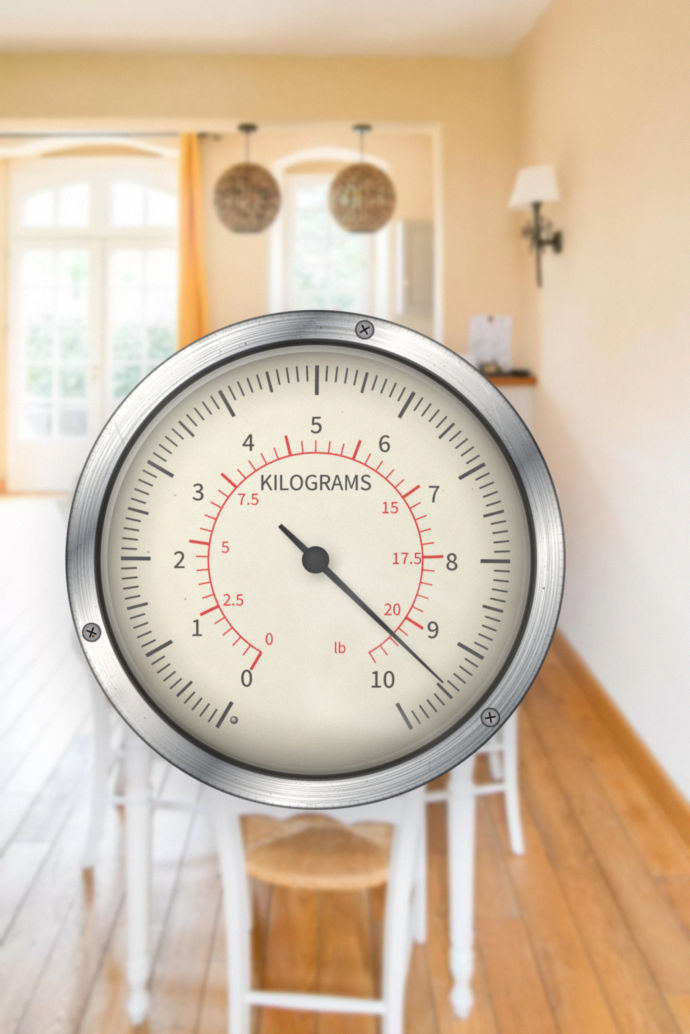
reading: {"value": 9.45, "unit": "kg"}
